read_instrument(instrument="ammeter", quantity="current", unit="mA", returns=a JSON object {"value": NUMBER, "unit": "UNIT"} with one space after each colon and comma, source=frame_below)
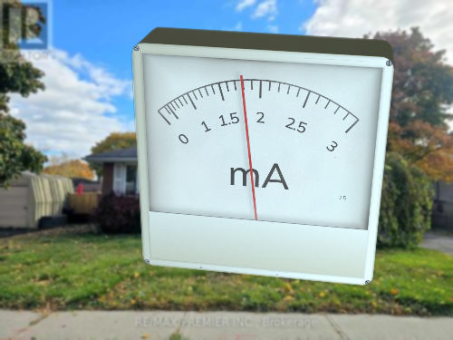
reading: {"value": 1.8, "unit": "mA"}
